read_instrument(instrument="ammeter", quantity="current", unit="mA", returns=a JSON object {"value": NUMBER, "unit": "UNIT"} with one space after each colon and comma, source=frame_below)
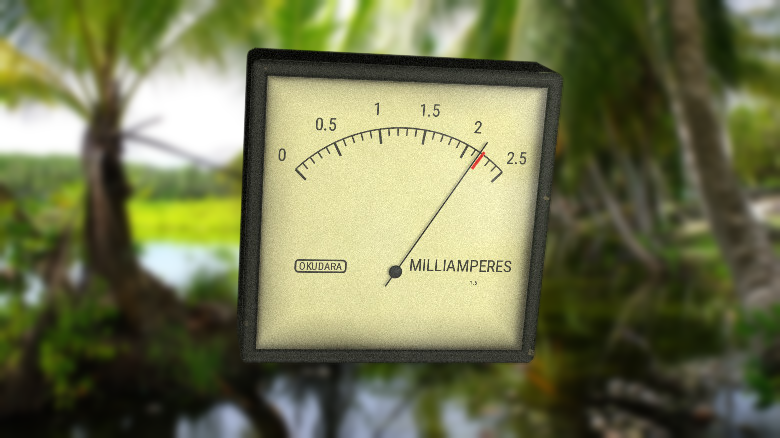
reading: {"value": 2.15, "unit": "mA"}
